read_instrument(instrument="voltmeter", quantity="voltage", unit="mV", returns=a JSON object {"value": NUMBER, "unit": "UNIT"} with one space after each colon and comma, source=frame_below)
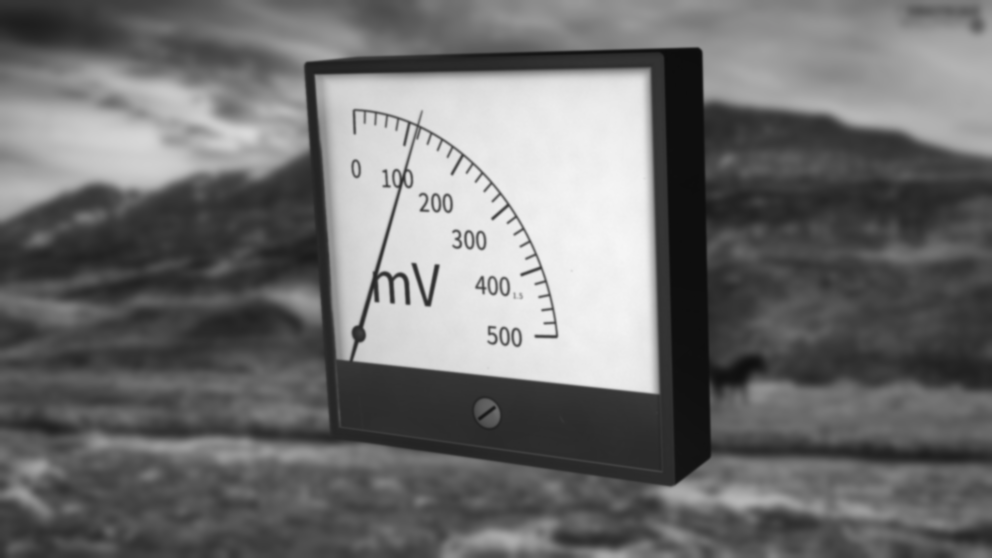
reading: {"value": 120, "unit": "mV"}
